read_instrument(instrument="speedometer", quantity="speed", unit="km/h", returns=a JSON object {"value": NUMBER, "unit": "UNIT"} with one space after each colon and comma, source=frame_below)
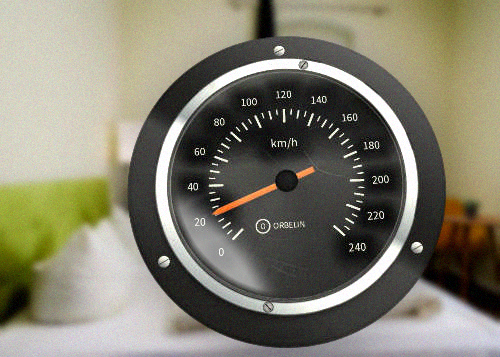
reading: {"value": 20, "unit": "km/h"}
